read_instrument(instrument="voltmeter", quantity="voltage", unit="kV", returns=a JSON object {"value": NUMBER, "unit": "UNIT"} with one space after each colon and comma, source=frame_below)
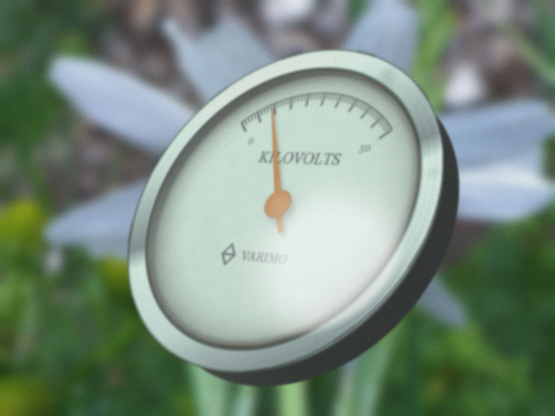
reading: {"value": 10, "unit": "kV"}
